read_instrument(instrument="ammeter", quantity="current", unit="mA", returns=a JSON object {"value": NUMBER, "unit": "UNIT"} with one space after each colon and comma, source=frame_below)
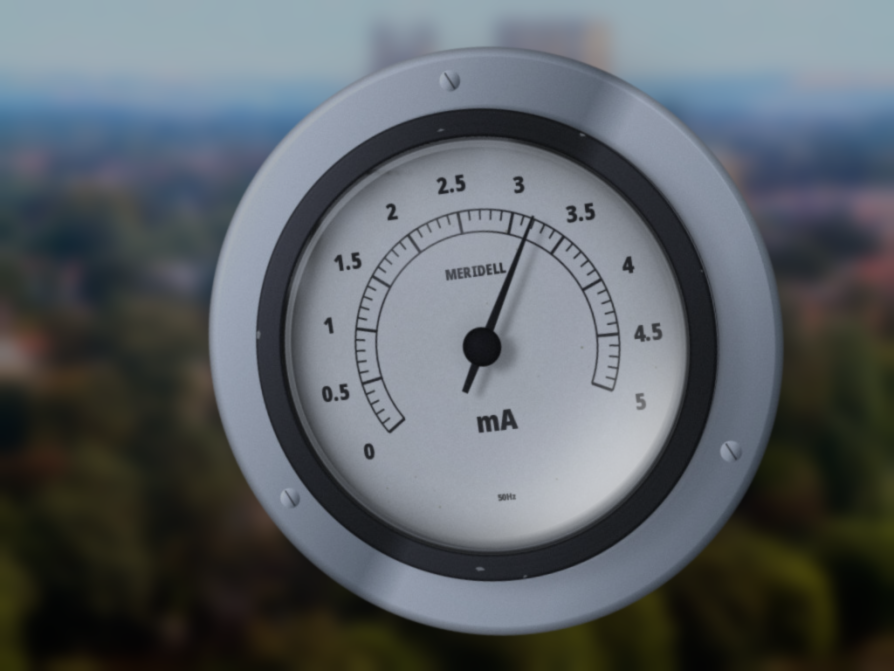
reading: {"value": 3.2, "unit": "mA"}
